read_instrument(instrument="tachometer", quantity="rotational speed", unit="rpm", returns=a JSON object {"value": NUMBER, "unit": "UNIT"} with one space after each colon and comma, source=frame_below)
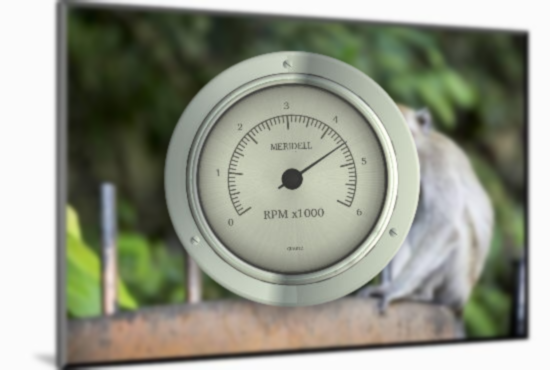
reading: {"value": 4500, "unit": "rpm"}
